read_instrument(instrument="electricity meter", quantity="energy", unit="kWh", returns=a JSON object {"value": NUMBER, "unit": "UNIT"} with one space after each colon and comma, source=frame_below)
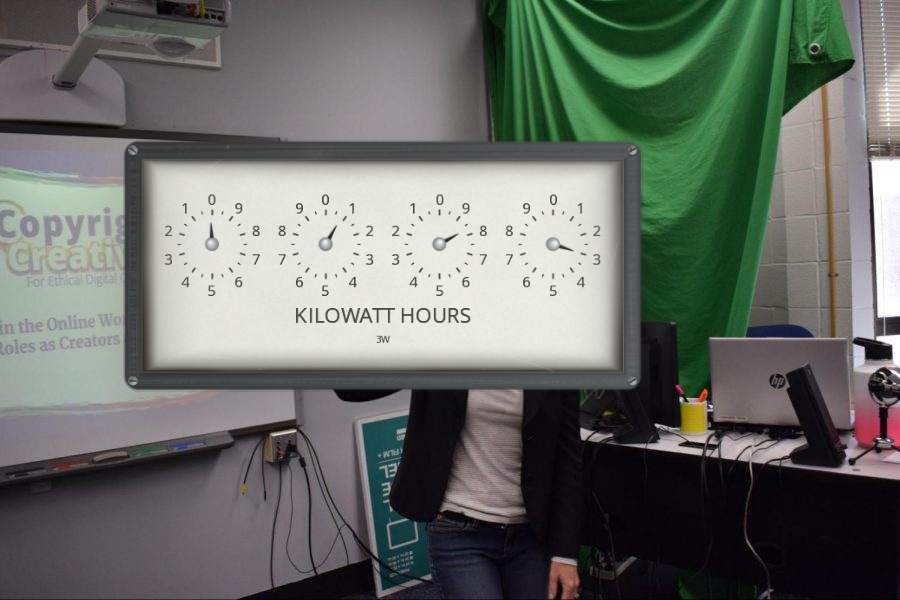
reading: {"value": 83, "unit": "kWh"}
